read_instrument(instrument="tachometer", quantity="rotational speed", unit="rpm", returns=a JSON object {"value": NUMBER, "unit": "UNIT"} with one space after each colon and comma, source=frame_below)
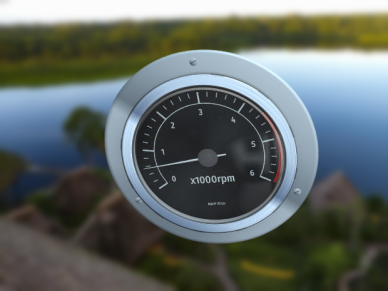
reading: {"value": 600, "unit": "rpm"}
